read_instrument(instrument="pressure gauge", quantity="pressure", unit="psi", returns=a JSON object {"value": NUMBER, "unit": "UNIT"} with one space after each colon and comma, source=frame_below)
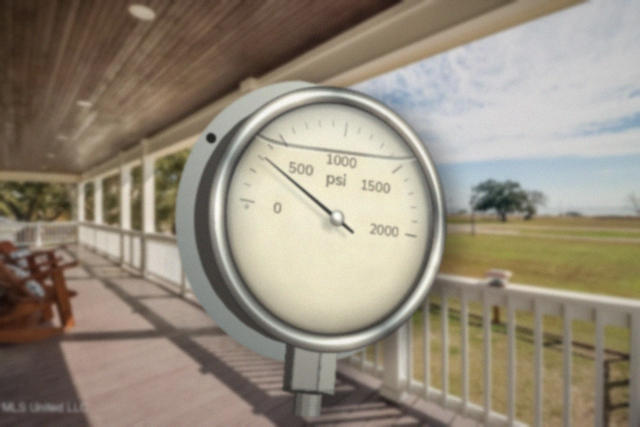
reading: {"value": 300, "unit": "psi"}
